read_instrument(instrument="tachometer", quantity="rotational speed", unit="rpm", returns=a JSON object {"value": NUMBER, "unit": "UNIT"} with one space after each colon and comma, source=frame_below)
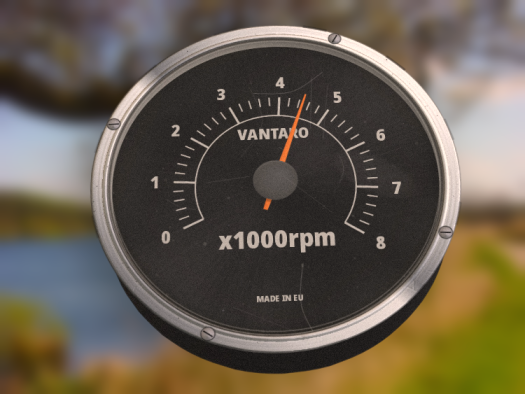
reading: {"value": 4500, "unit": "rpm"}
